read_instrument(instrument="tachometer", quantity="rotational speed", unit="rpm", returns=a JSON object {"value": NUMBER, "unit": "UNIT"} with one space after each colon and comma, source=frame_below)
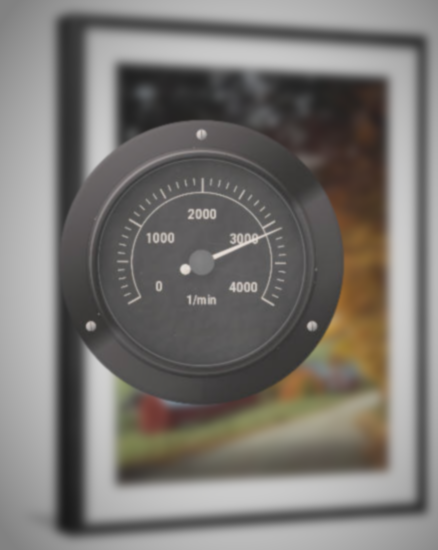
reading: {"value": 3100, "unit": "rpm"}
